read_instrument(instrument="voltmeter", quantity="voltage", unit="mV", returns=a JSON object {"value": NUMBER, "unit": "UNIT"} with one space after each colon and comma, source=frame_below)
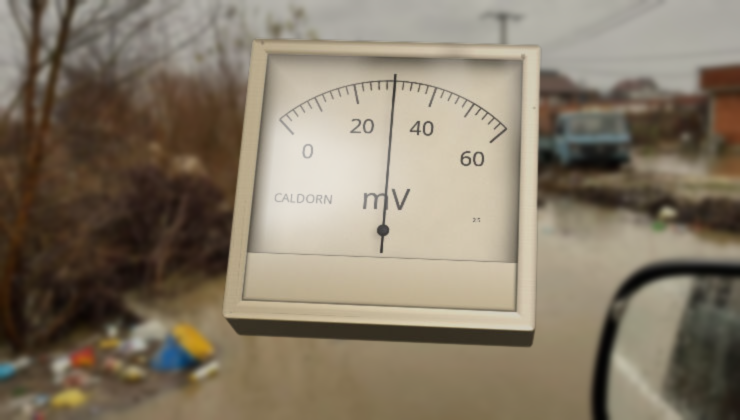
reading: {"value": 30, "unit": "mV"}
